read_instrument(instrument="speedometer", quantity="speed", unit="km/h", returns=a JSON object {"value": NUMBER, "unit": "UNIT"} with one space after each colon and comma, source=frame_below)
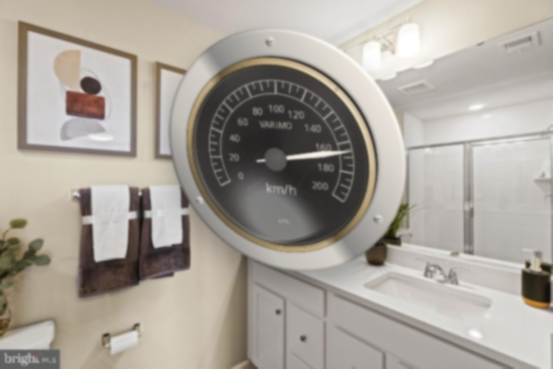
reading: {"value": 165, "unit": "km/h"}
